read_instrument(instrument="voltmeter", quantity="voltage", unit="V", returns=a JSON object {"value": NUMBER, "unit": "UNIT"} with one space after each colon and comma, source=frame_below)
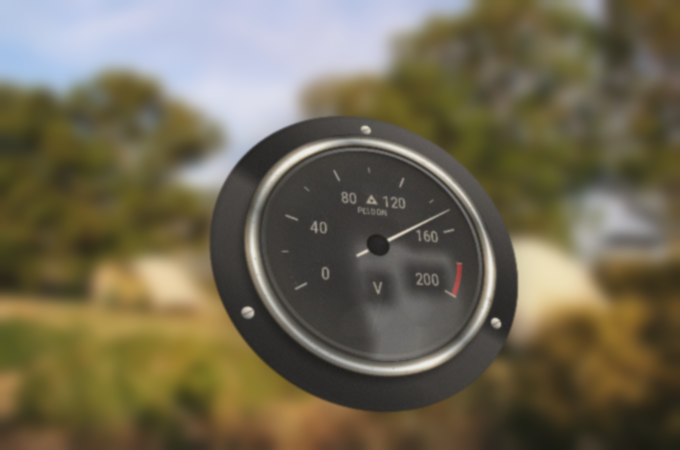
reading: {"value": 150, "unit": "V"}
